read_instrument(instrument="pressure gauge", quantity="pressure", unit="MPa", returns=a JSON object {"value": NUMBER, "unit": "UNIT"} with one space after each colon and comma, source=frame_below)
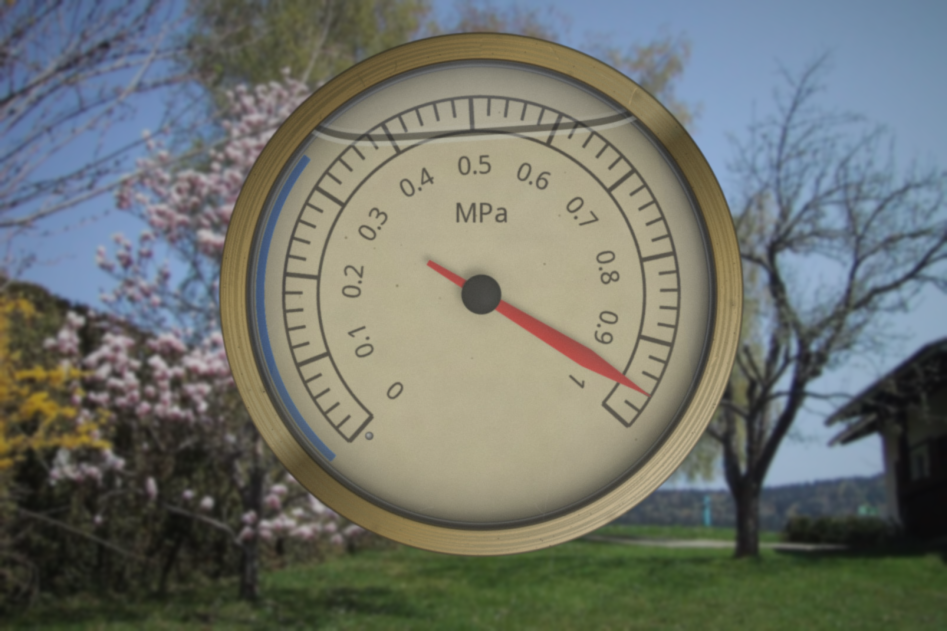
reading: {"value": 0.96, "unit": "MPa"}
